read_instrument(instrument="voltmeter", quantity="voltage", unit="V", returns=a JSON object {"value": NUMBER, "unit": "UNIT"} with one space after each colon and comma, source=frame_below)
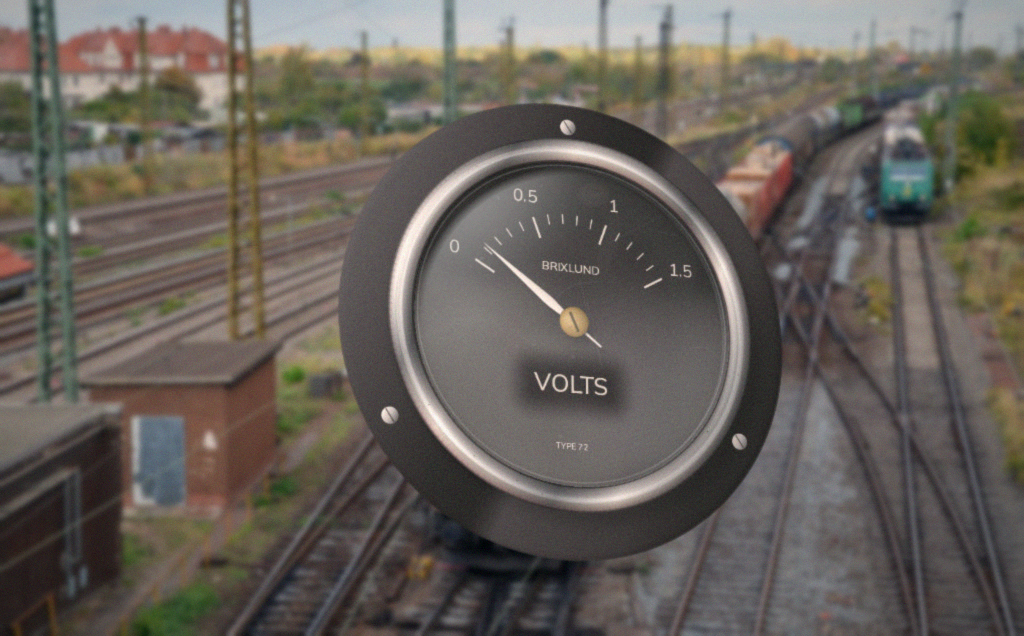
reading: {"value": 0.1, "unit": "V"}
